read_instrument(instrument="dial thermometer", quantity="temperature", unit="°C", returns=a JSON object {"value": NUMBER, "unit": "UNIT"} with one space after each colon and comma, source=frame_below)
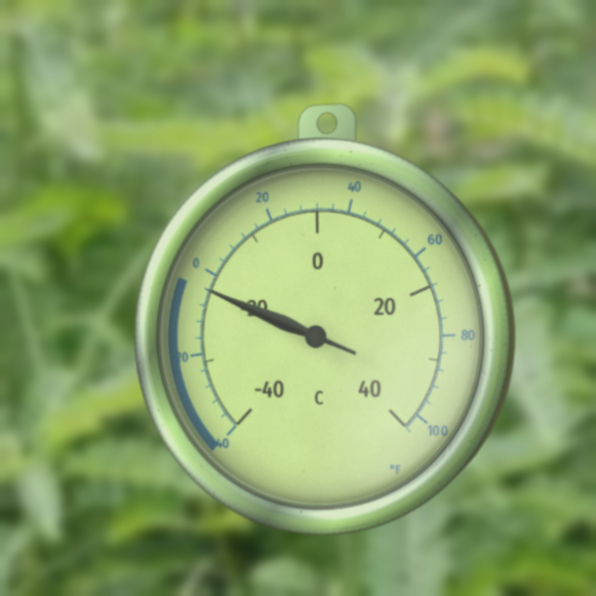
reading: {"value": -20, "unit": "°C"}
